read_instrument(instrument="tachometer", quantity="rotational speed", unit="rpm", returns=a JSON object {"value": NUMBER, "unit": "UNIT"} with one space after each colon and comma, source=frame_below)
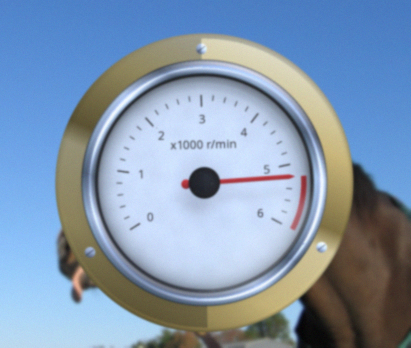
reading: {"value": 5200, "unit": "rpm"}
